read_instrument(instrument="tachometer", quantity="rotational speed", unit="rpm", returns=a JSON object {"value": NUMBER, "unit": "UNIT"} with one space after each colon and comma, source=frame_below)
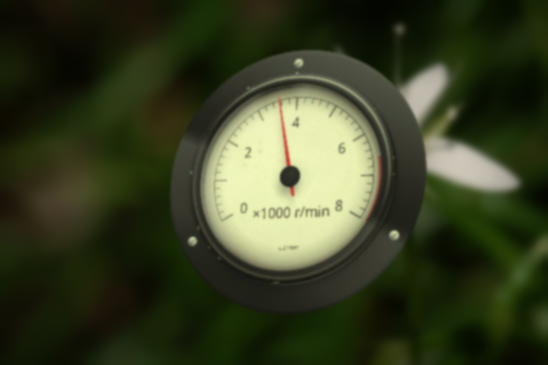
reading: {"value": 3600, "unit": "rpm"}
